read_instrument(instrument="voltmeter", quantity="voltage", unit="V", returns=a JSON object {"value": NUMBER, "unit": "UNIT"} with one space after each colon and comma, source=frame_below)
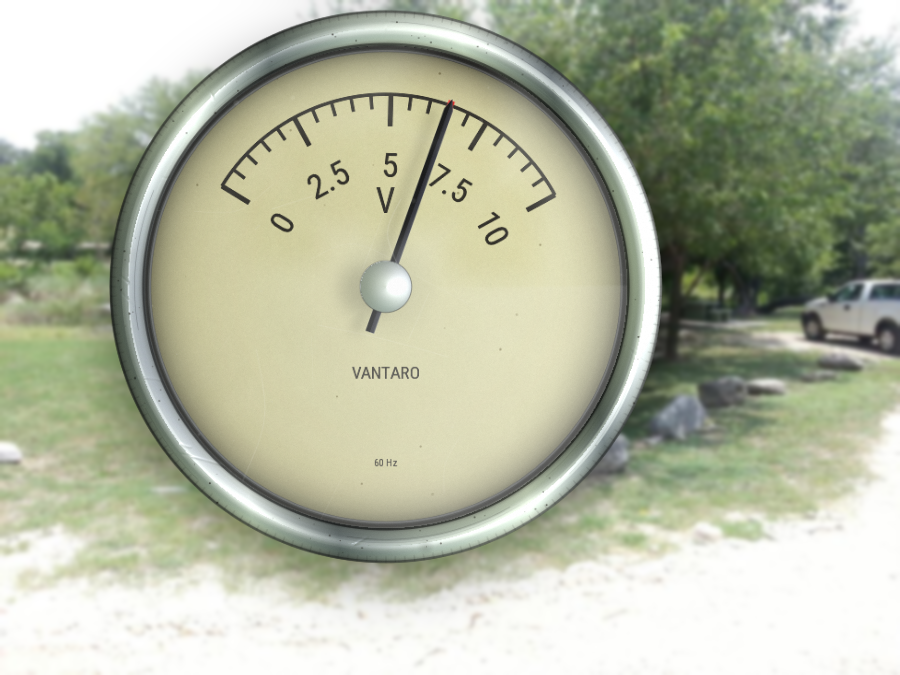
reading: {"value": 6.5, "unit": "V"}
